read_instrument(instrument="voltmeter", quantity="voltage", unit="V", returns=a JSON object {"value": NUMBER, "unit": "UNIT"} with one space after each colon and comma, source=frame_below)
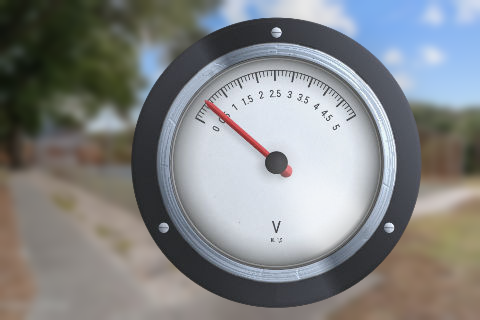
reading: {"value": 0.5, "unit": "V"}
